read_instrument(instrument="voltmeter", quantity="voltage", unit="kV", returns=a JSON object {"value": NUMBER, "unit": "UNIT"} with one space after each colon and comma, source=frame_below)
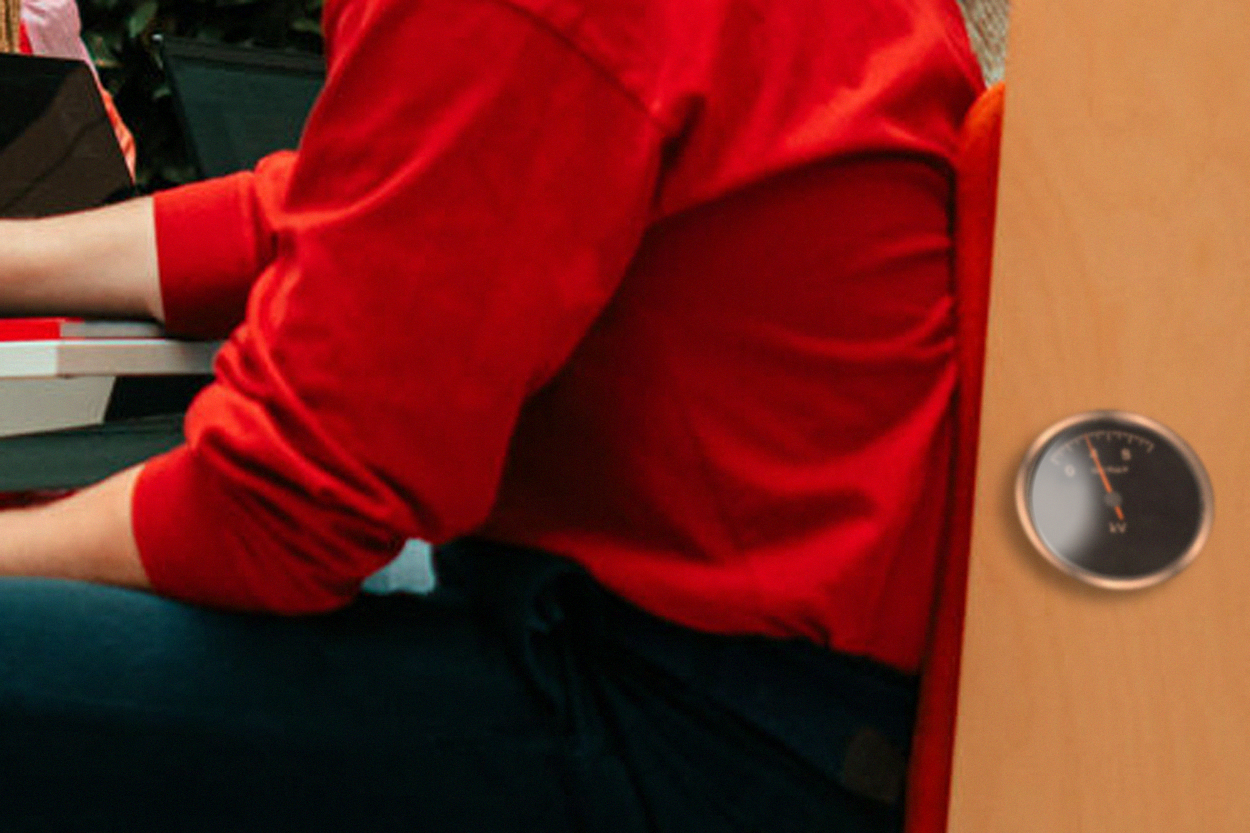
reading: {"value": 4, "unit": "kV"}
